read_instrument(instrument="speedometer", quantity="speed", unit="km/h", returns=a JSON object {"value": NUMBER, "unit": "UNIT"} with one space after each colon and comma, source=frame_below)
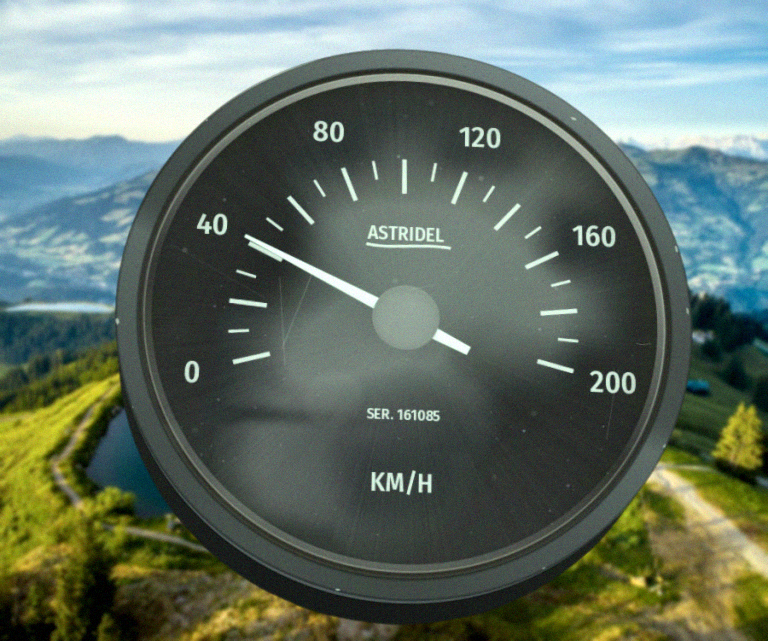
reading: {"value": 40, "unit": "km/h"}
